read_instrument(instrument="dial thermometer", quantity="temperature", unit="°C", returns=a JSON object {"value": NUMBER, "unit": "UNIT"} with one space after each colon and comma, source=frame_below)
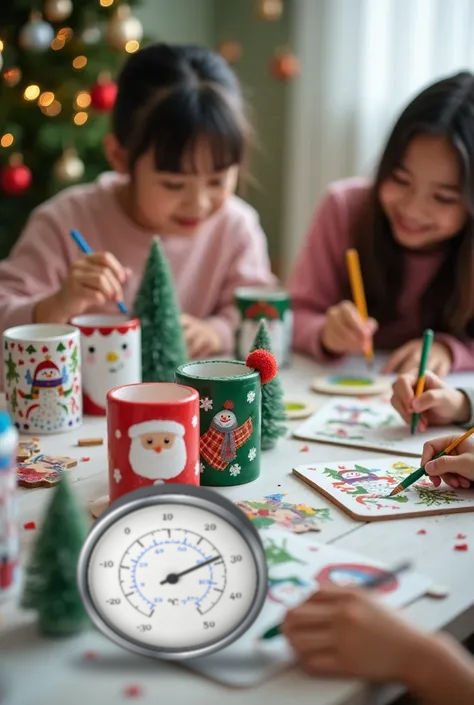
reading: {"value": 27.5, "unit": "°C"}
